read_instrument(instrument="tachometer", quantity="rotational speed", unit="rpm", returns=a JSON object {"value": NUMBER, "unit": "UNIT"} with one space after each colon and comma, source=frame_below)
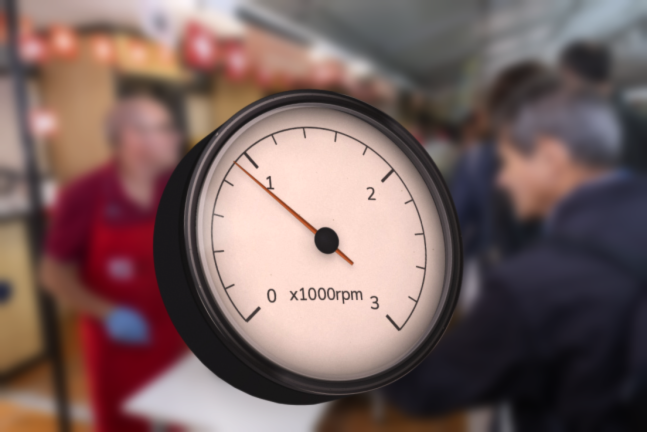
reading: {"value": 900, "unit": "rpm"}
